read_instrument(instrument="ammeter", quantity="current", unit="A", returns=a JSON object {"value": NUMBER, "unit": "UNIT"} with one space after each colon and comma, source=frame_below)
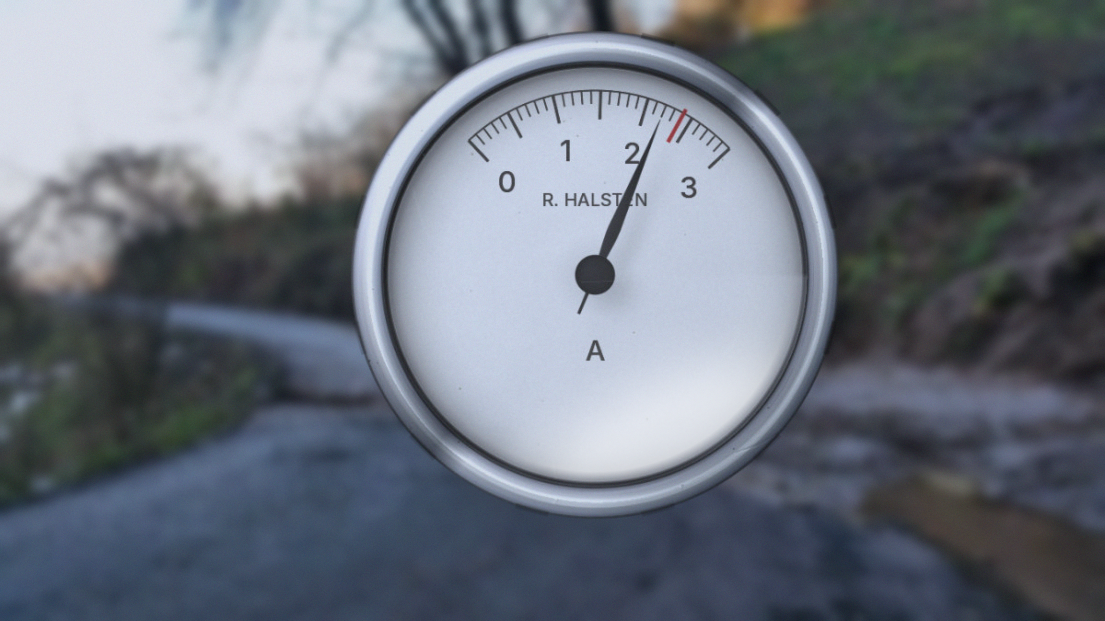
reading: {"value": 2.2, "unit": "A"}
